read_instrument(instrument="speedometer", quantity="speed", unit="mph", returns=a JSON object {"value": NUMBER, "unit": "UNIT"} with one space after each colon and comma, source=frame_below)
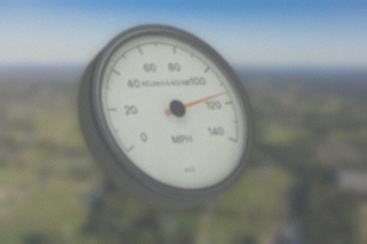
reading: {"value": 115, "unit": "mph"}
